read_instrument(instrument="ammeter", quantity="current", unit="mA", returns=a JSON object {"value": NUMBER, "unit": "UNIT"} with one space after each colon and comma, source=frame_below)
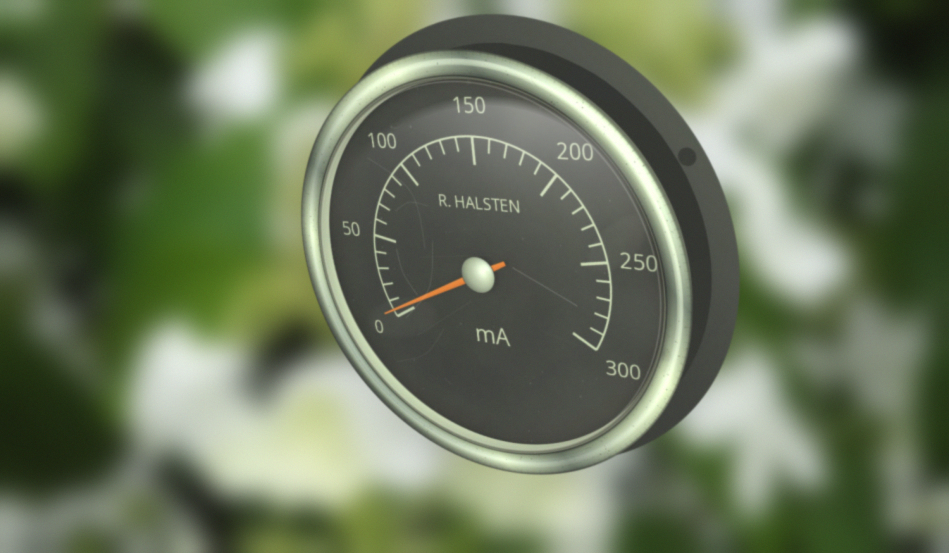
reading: {"value": 5, "unit": "mA"}
